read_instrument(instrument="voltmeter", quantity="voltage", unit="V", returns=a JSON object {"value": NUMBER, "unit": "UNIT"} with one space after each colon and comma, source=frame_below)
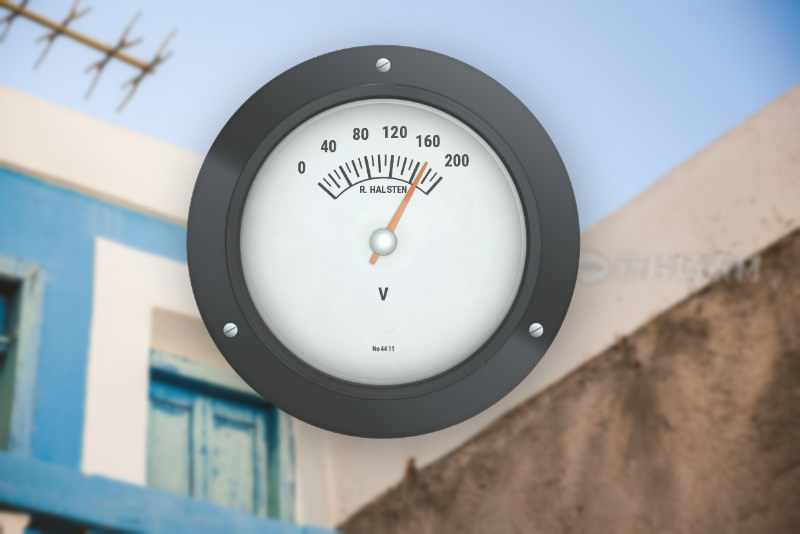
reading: {"value": 170, "unit": "V"}
